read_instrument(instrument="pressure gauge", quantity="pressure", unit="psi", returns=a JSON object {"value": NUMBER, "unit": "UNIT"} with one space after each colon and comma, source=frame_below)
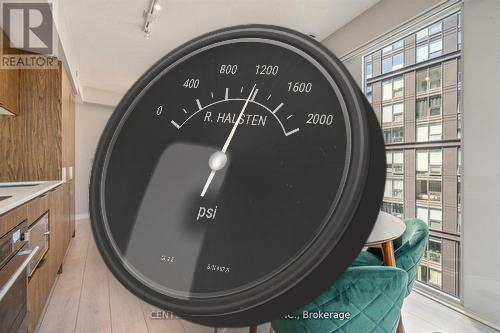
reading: {"value": 1200, "unit": "psi"}
